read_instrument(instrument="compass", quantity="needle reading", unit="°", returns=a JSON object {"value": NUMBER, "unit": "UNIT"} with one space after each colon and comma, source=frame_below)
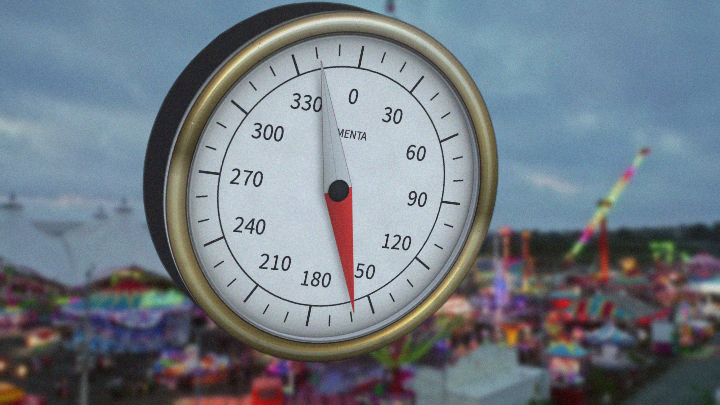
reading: {"value": 160, "unit": "°"}
